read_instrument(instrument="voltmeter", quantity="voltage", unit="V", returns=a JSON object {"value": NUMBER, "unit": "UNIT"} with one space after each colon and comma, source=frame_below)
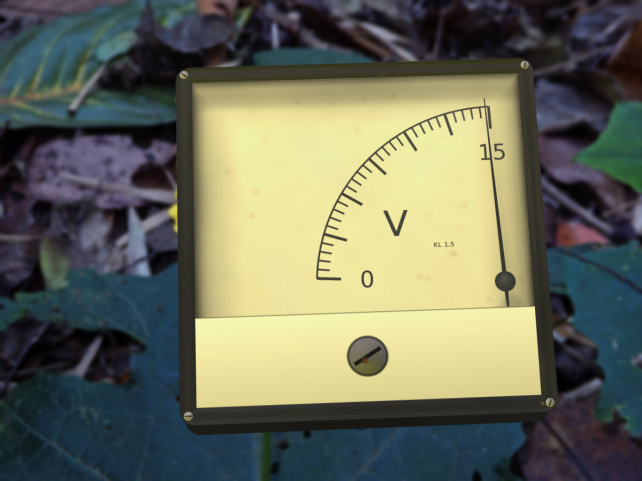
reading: {"value": 14.75, "unit": "V"}
